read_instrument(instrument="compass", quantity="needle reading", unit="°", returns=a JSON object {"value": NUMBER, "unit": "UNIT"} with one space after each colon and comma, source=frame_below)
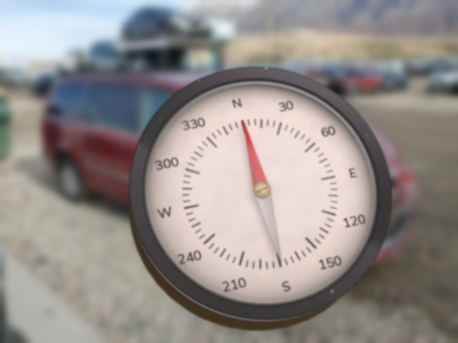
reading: {"value": 0, "unit": "°"}
